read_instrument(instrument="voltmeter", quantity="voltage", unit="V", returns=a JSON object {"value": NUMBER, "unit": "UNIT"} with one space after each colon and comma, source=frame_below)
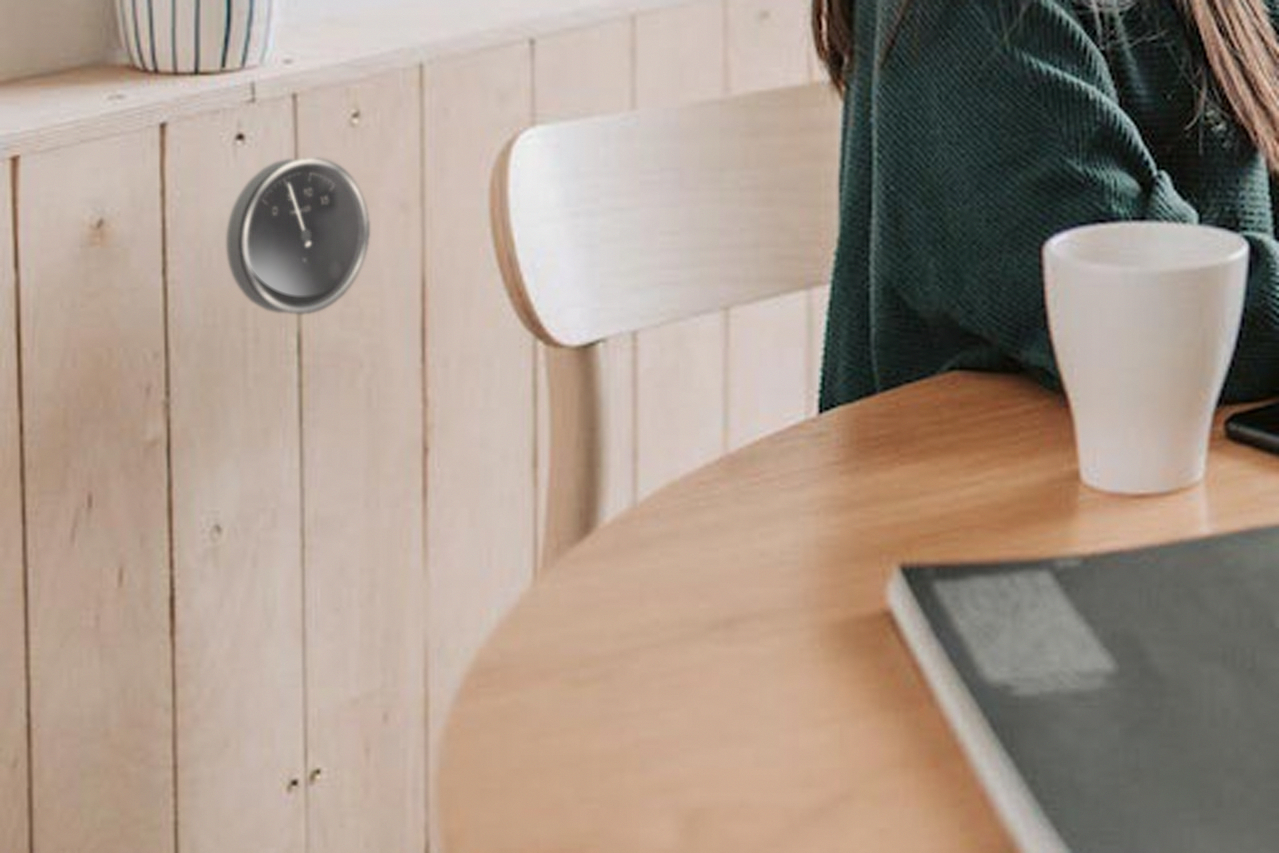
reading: {"value": 5, "unit": "V"}
